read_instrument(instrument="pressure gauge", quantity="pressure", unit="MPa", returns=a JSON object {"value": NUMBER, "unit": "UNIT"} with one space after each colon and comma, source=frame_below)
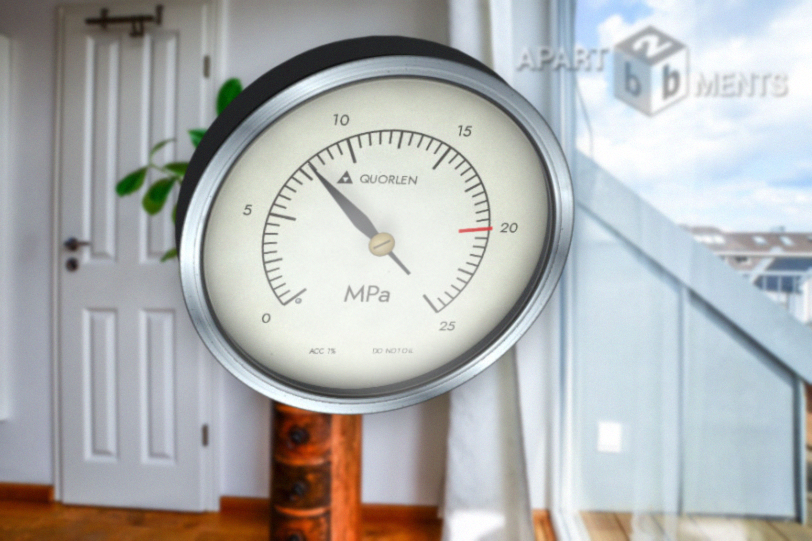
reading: {"value": 8, "unit": "MPa"}
